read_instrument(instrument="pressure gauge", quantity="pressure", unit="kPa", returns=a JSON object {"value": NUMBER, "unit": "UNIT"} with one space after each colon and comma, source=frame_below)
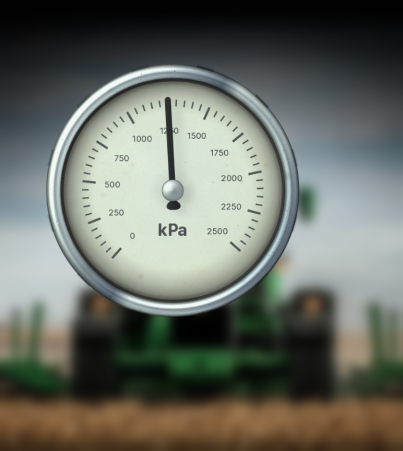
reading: {"value": 1250, "unit": "kPa"}
